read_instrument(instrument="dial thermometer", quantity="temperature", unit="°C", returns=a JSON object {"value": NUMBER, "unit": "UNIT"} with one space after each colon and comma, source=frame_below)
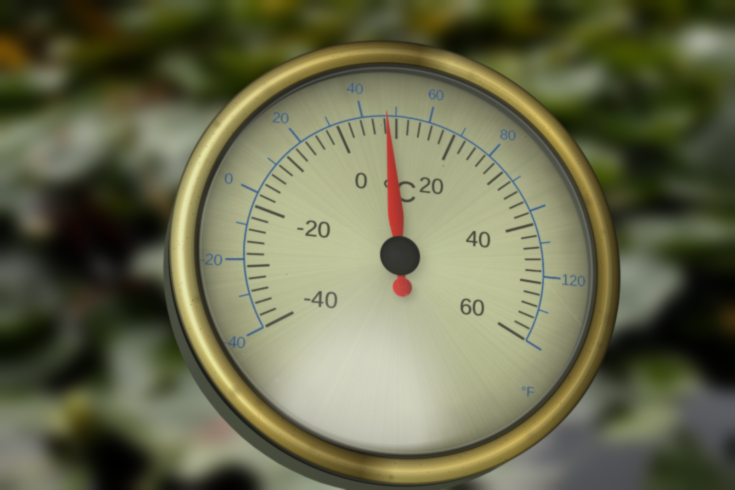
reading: {"value": 8, "unit": "°C"}
